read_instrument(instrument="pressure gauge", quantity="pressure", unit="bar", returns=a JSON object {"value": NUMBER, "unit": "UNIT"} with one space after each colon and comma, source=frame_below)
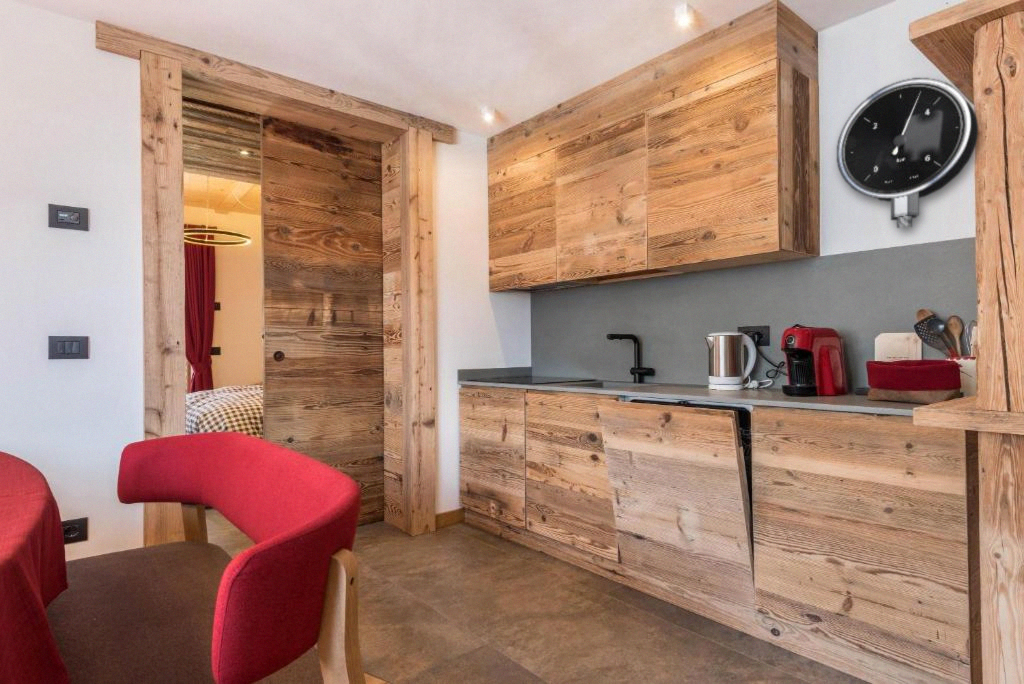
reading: {"value": 3.5, "unit": "bar"}
